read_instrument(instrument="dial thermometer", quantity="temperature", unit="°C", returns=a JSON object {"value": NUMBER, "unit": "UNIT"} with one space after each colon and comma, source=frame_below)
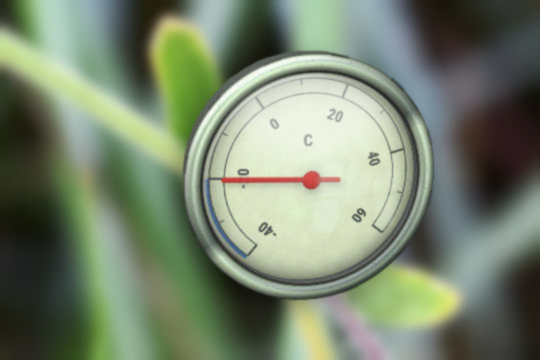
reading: {"value": -20, "unit": "°C"}
